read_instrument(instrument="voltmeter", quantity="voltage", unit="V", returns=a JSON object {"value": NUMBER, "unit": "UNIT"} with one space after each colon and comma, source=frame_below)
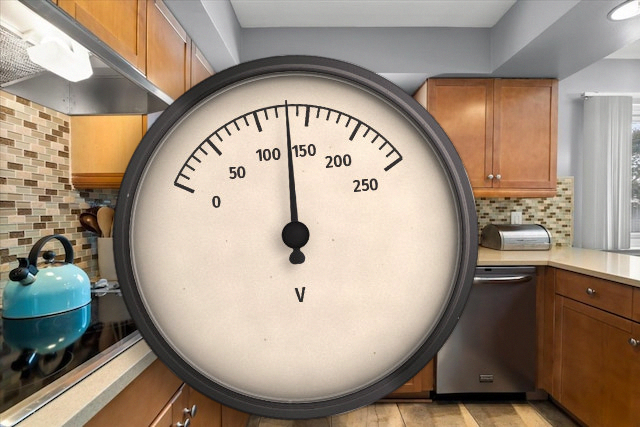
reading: {"value": 130, "unit": "V"}
